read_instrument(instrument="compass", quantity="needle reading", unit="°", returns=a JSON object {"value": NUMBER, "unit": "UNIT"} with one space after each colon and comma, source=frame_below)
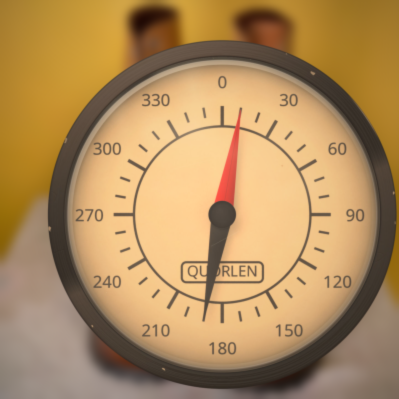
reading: {"value": 10, "unit": "°"}
